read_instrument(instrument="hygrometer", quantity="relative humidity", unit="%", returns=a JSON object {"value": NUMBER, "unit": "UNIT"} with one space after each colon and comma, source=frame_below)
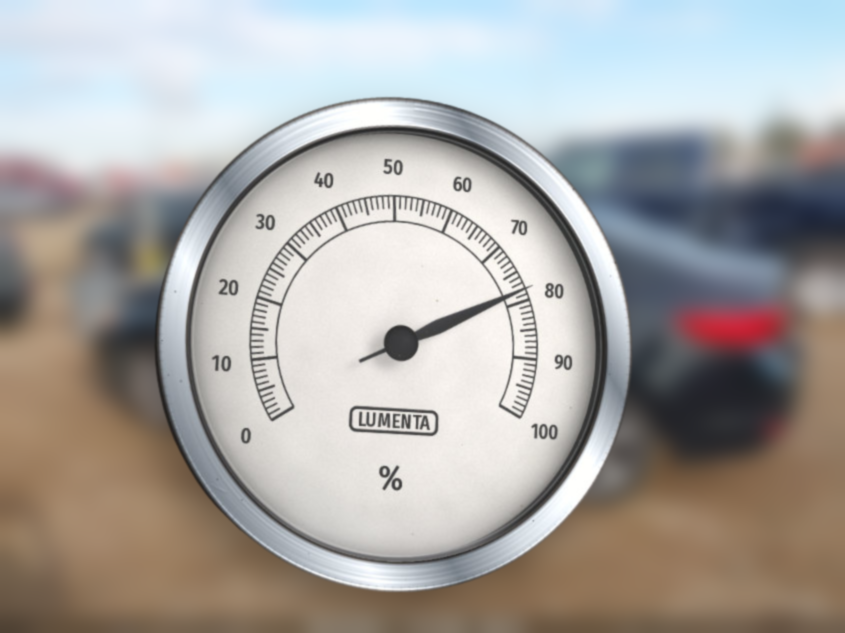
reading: {"value": 78, "unit": "%"}
